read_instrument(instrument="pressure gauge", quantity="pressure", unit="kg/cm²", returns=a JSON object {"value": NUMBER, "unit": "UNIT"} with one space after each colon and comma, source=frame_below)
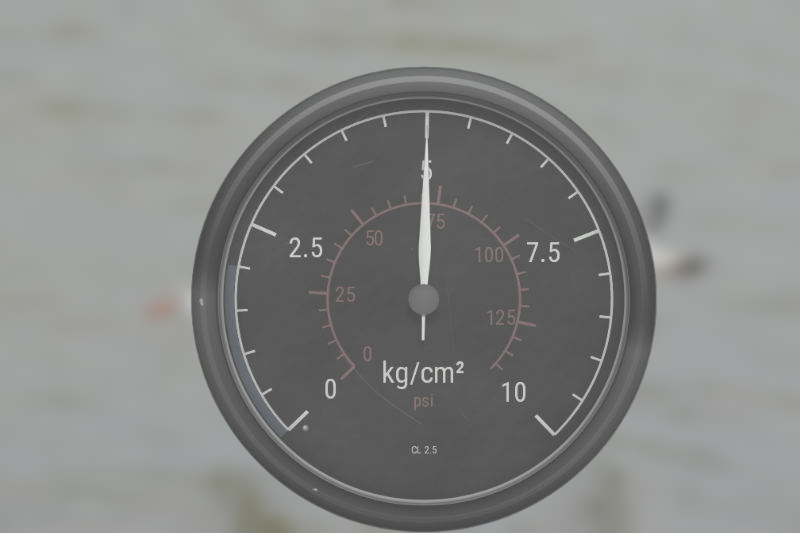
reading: {"value": 5, "unit": "kg/cm²"}
